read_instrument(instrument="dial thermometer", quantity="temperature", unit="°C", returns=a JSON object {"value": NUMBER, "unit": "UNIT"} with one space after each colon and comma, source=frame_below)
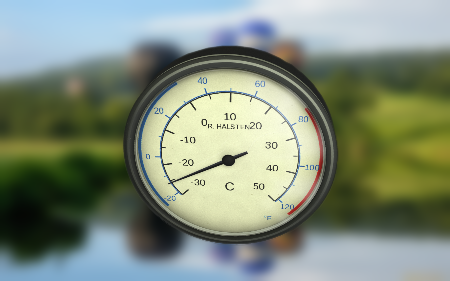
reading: {"value": -25, "unit": "°C"}
